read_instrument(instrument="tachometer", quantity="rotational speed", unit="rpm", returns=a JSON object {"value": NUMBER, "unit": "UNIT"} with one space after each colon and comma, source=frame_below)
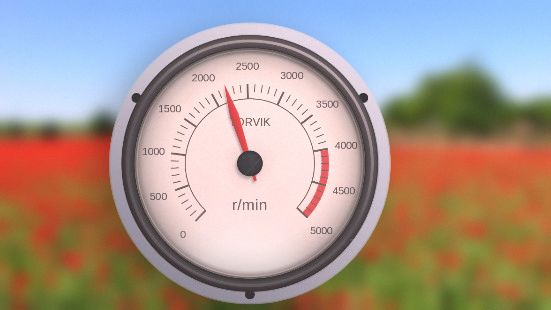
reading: {"value": 2200, "unit": "rpm"}
